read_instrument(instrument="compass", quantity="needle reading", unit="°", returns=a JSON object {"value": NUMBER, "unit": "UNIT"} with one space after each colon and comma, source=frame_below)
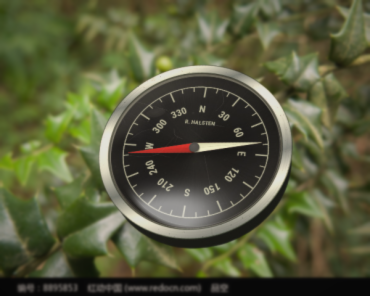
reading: {"value": 260, "unit": "°"}
